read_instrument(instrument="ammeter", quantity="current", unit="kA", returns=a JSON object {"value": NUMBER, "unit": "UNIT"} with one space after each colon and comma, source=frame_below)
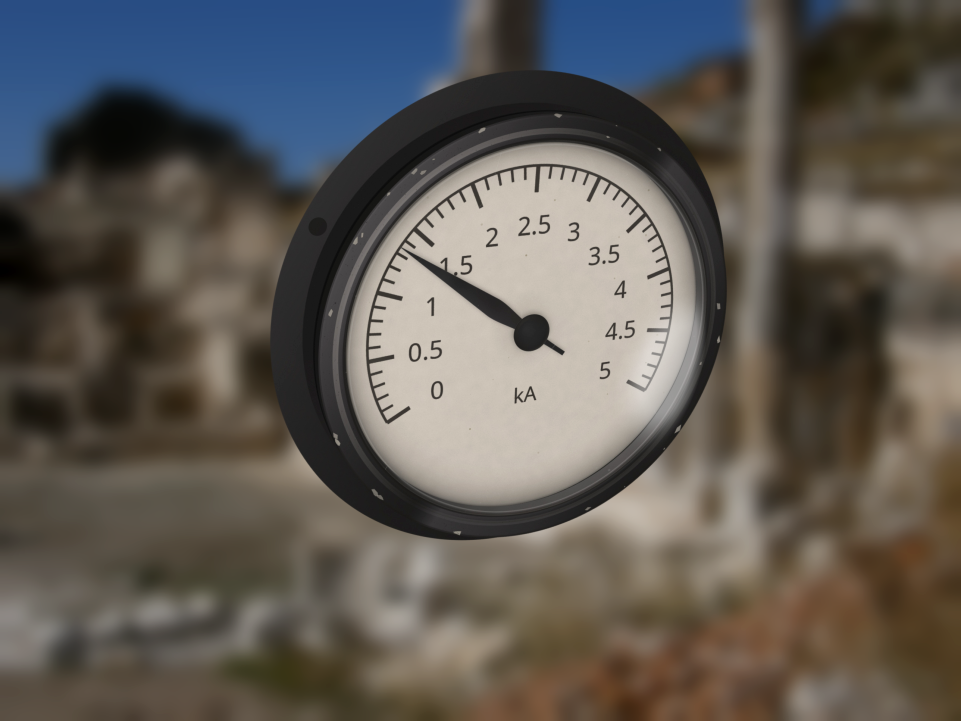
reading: {"value": 1.35, "unit": "kA"}
